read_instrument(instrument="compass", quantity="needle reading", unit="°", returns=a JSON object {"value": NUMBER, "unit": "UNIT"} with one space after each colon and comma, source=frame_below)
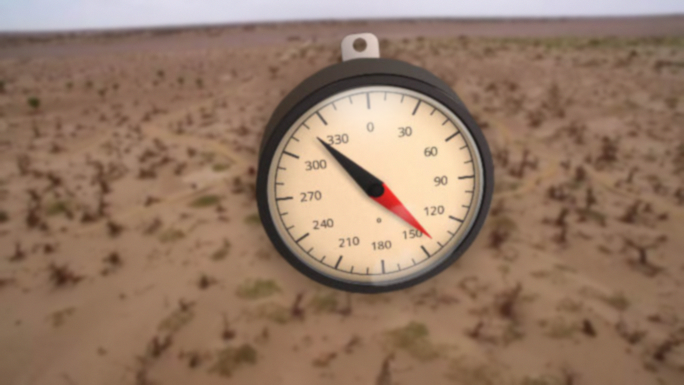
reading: {"value": 140, "unit": "°"}
